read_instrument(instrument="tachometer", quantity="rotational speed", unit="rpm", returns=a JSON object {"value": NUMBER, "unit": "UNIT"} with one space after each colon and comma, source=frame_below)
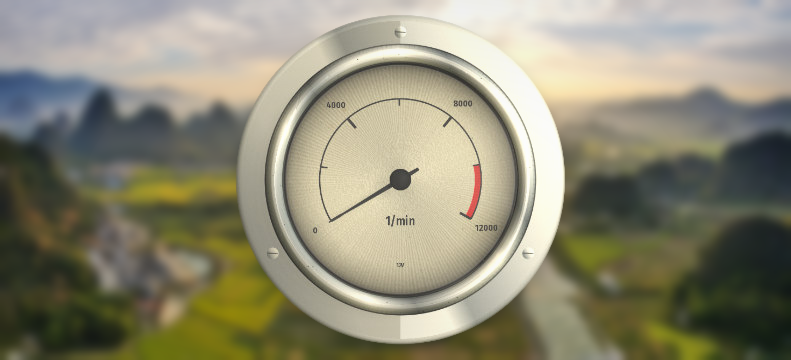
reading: {"value": 0, "unit": "rpm"}
